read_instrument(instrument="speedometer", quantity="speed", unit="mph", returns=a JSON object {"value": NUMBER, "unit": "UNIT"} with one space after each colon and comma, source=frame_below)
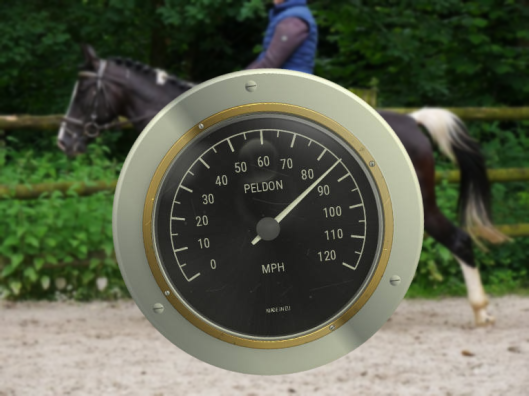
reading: {"value": 85, "unit": "mph"}
